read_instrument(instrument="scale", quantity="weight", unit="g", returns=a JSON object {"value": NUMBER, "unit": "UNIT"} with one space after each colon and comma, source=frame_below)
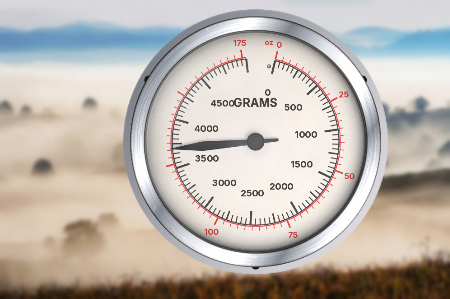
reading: {"value": 3700, "unit": "g"}
